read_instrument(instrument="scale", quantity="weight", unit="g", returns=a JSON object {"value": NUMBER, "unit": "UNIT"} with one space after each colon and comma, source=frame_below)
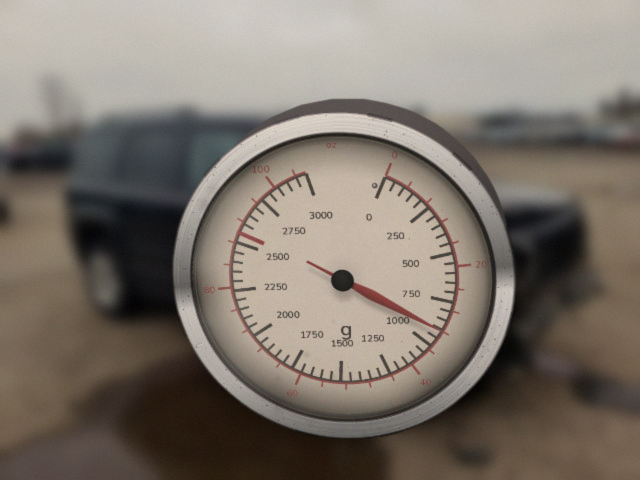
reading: {"value": 900, "unit": "g"}
